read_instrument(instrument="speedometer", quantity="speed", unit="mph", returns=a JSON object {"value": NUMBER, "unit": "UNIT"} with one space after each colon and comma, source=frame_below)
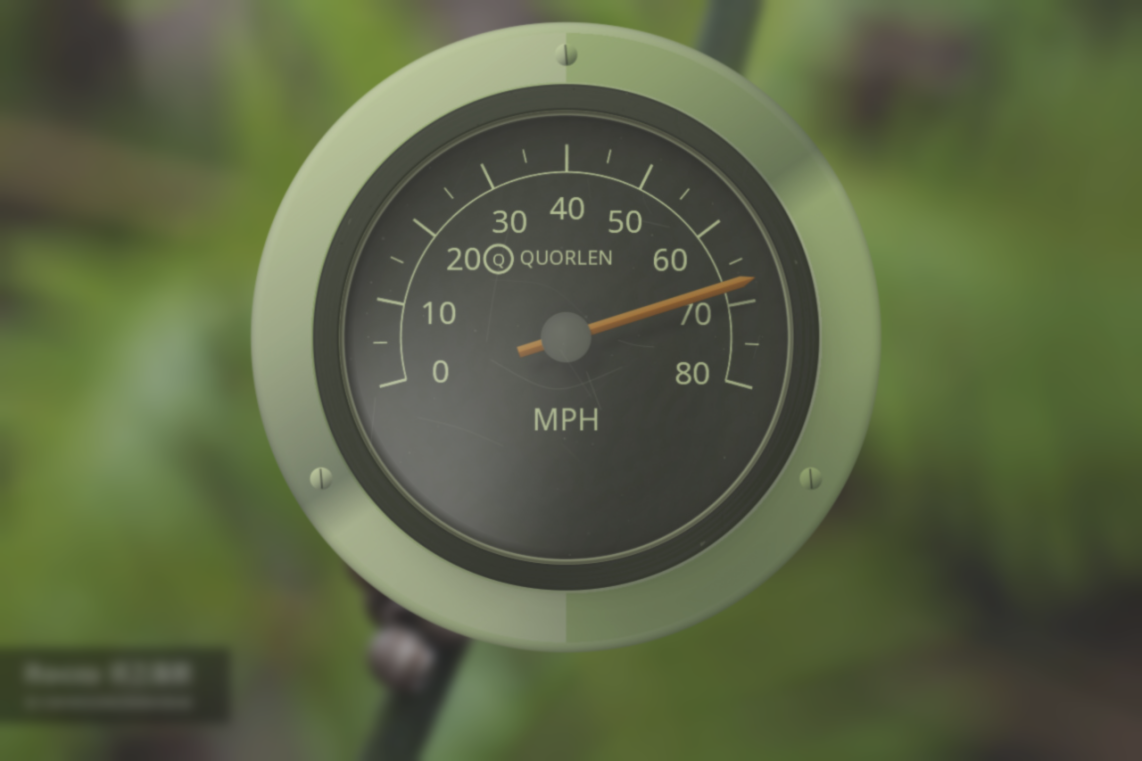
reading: {"value": 67.5, "unit": "mph"}
